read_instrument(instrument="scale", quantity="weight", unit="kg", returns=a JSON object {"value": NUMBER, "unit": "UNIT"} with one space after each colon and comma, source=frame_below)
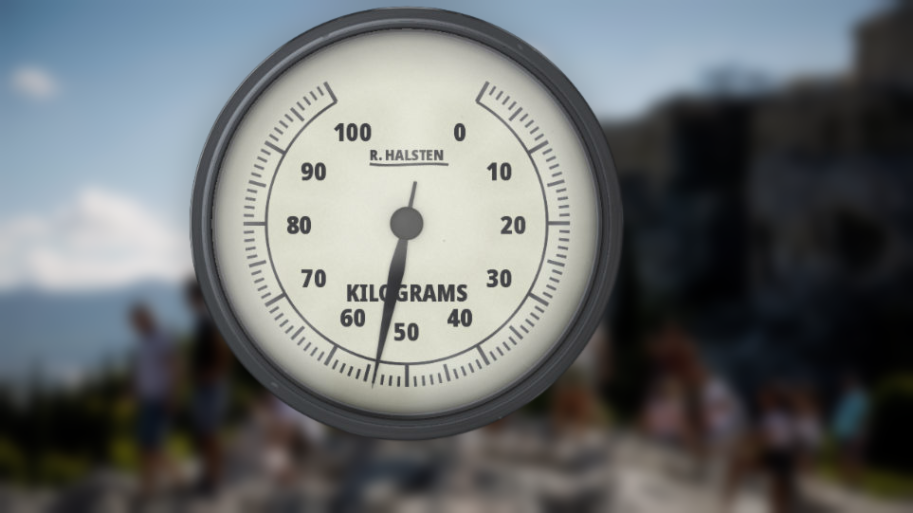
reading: {"value": 54, "unit": "kg"}
